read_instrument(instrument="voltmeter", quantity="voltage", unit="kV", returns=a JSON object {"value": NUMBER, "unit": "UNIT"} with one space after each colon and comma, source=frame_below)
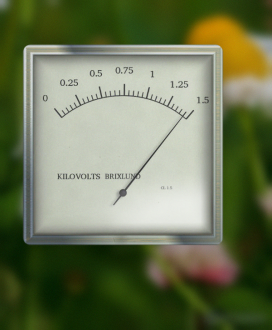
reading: {"value": 1.45, "unit": "kV"}
